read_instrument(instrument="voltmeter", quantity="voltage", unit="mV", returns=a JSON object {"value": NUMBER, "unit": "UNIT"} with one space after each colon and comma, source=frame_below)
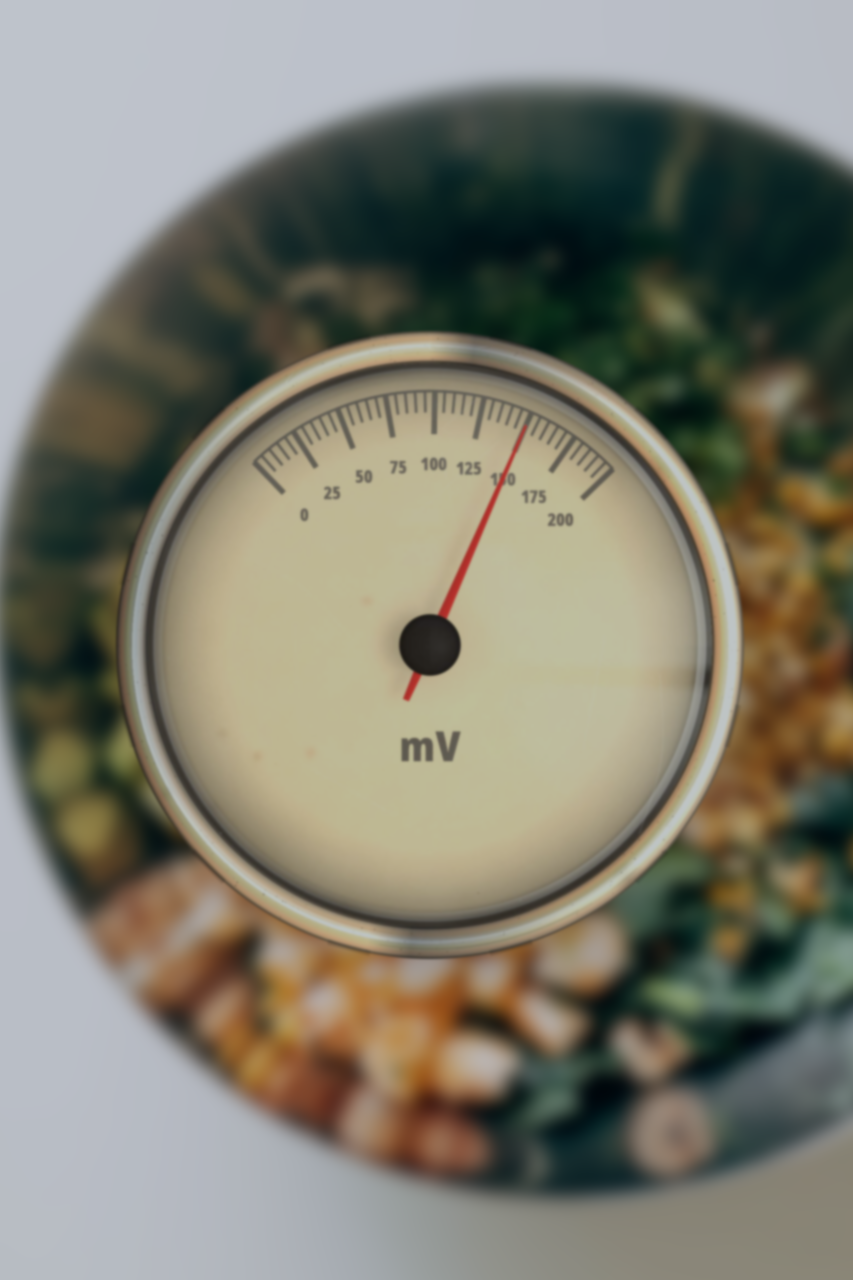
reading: {"value": 150, "unit": "mV"}
